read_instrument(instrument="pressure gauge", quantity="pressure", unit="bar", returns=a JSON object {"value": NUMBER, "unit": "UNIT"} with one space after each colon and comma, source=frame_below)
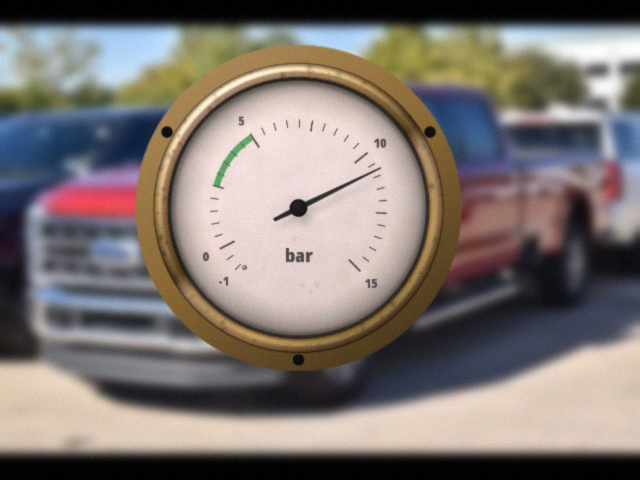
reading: {"value": 10.75, "unit": "bar"}
